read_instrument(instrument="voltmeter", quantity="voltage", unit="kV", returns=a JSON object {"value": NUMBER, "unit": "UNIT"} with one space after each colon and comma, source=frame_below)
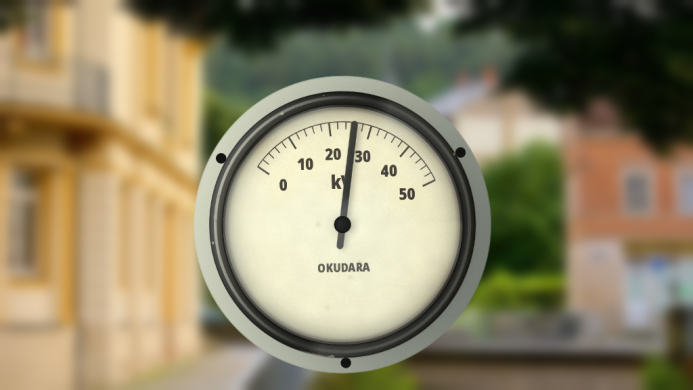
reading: {"value": 26, "unit": "kV"}
